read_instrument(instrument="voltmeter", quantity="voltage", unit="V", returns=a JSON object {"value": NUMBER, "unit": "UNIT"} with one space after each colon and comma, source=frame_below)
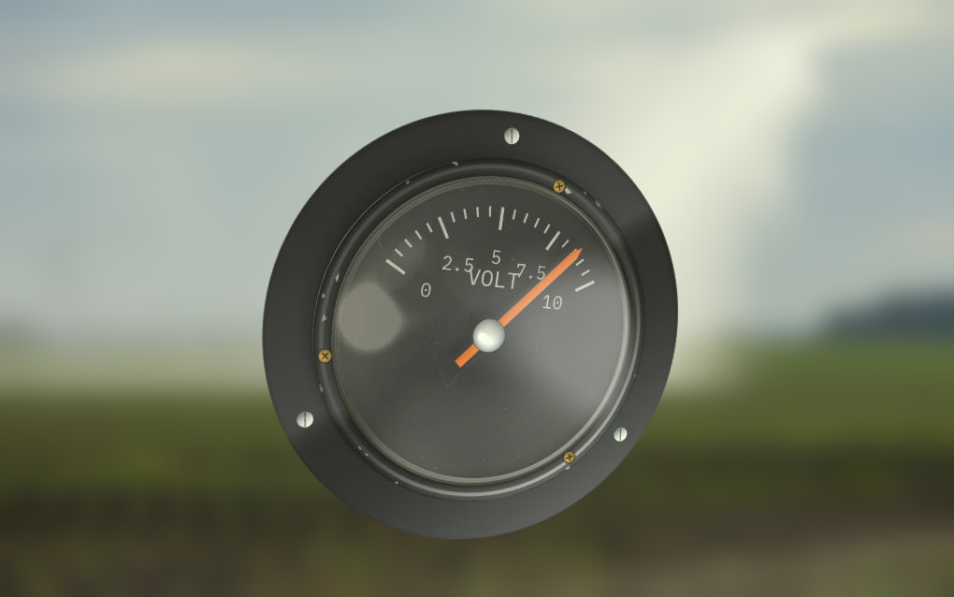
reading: {"value": 8.5, "unit": "V"}
